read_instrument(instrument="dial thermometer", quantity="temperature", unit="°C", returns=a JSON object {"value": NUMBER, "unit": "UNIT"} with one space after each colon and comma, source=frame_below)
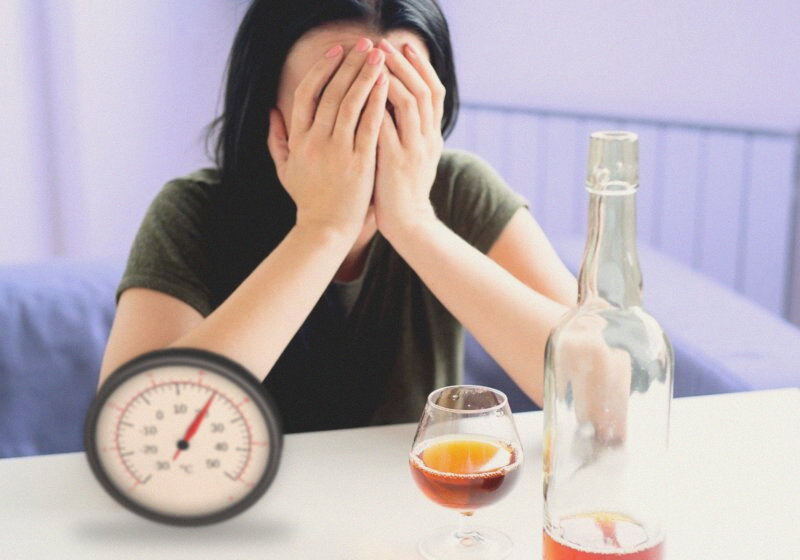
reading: {"value": 20, "unit": "°C"}
